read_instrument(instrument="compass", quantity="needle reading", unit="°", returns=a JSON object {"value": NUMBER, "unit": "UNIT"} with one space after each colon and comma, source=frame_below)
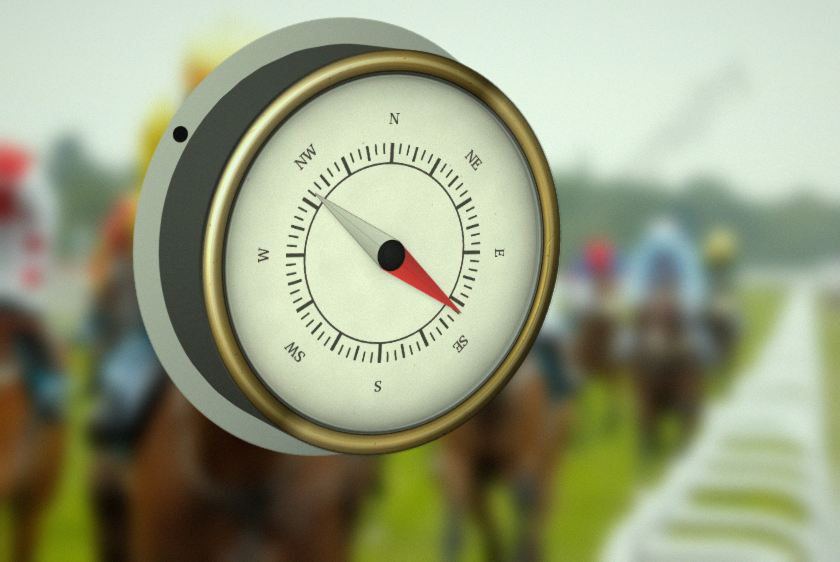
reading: {"value": 125, "unit": "°"}
